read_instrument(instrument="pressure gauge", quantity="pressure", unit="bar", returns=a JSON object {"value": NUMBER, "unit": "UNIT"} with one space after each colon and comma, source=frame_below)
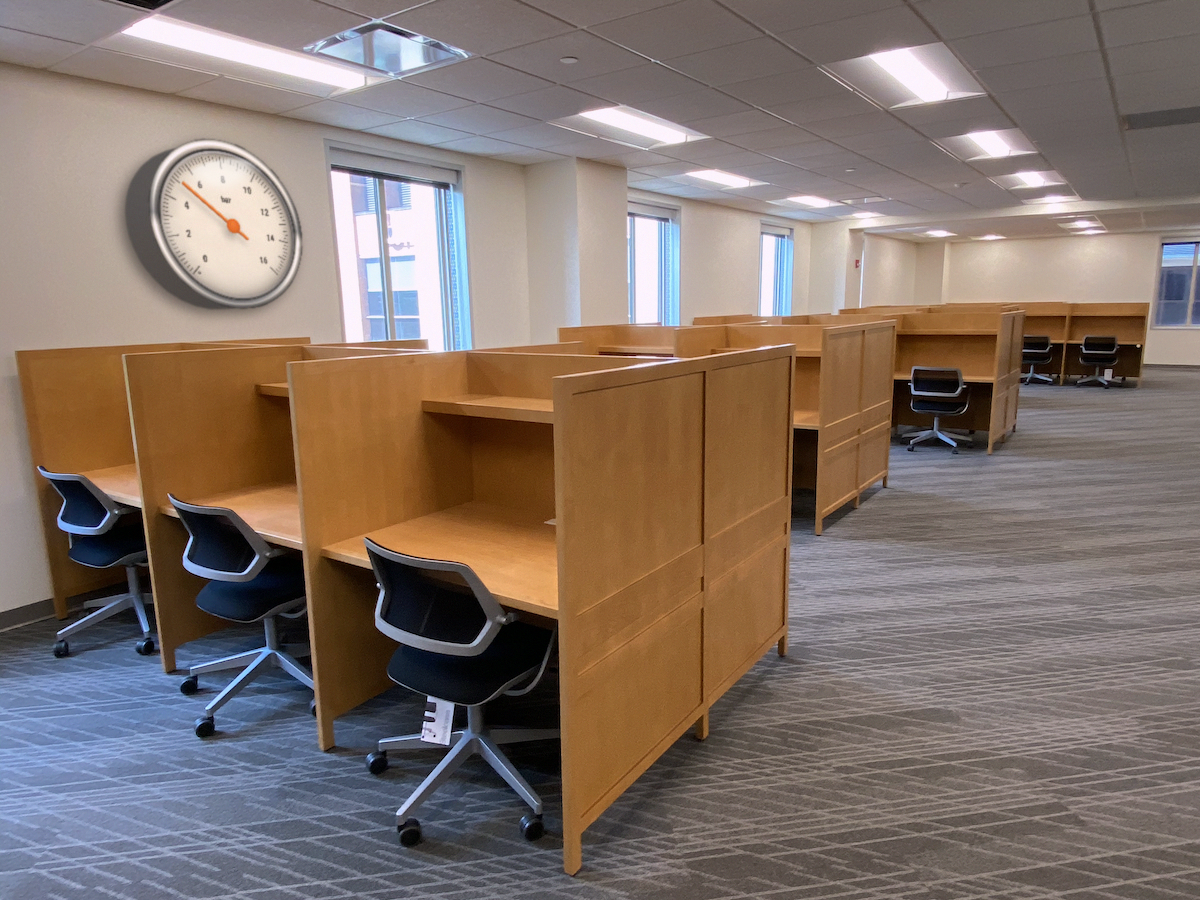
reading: {"value": 5, "unit": "bar"}
